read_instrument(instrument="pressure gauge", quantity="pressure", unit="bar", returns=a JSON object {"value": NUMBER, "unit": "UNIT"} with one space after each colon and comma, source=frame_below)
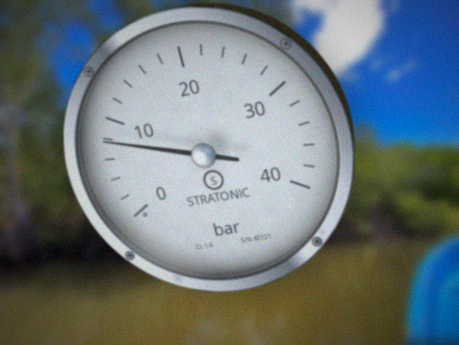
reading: {"value": 8, "unit": "bar"}
